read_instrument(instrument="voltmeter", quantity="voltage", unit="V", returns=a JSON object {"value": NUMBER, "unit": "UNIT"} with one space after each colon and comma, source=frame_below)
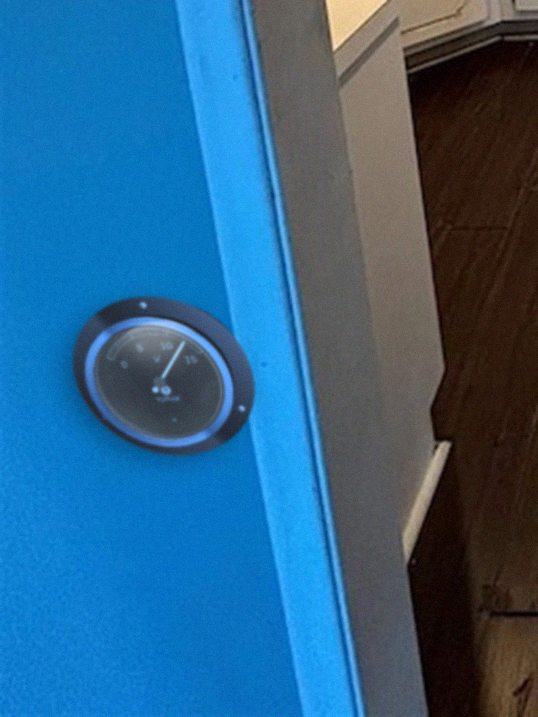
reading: {"value": 12.5, "unit": "V"}
